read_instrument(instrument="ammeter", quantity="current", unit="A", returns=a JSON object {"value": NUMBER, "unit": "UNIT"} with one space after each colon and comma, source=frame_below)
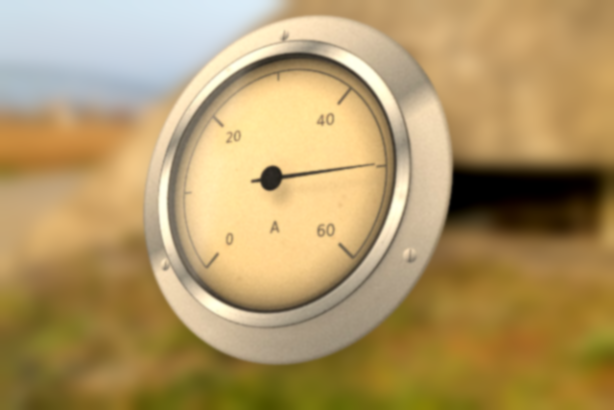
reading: {"value": 50, "unit": "A"}
